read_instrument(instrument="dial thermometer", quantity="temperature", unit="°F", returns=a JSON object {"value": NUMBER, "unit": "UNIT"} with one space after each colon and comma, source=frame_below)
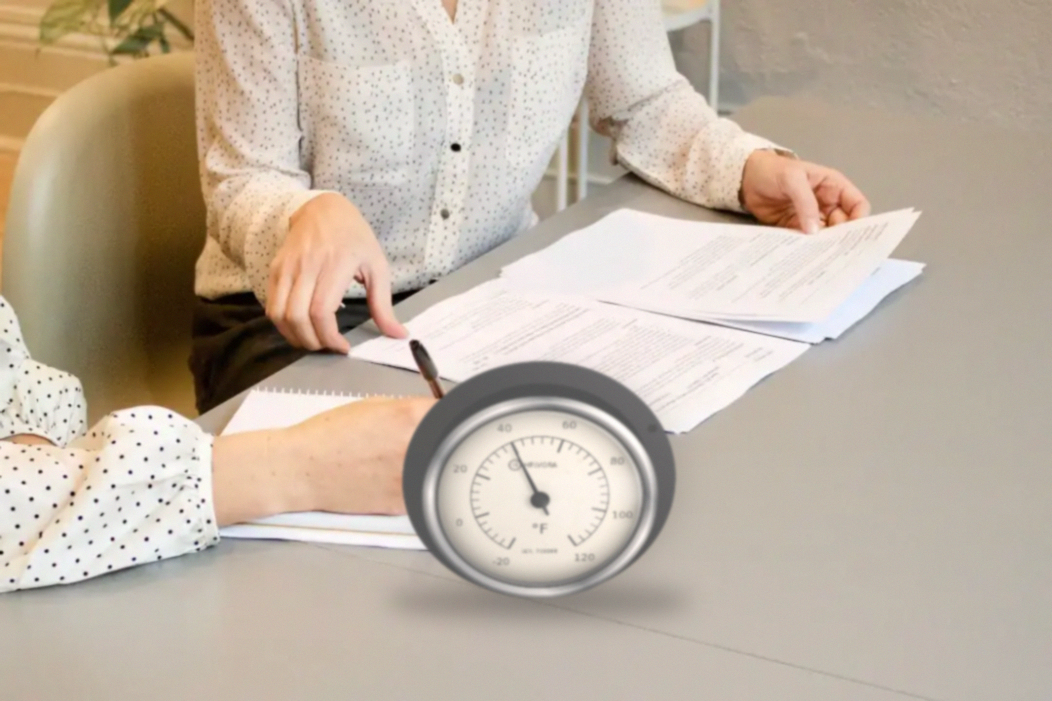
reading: {"value": 40, "unit": "°F"}
